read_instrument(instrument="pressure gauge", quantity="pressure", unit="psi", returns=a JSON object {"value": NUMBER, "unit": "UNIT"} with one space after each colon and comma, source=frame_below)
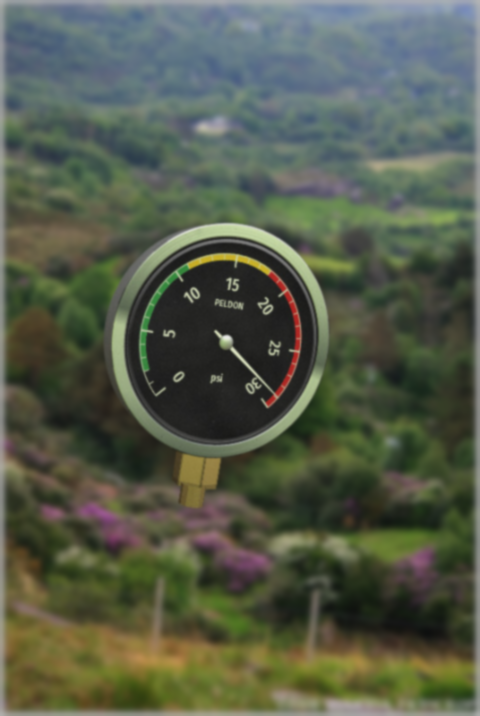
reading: {"value": 29, "unit": "psi"}
